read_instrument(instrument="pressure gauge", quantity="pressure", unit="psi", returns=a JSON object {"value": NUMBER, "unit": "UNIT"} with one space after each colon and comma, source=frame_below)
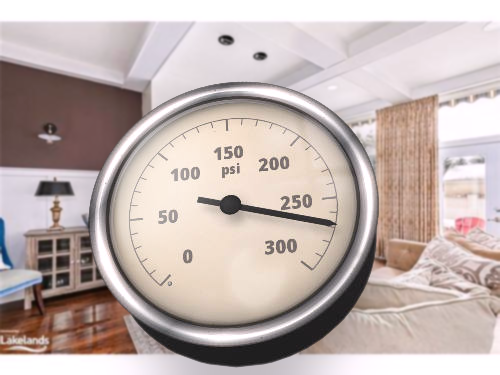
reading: {"value": 270, "unit": "psi"}
